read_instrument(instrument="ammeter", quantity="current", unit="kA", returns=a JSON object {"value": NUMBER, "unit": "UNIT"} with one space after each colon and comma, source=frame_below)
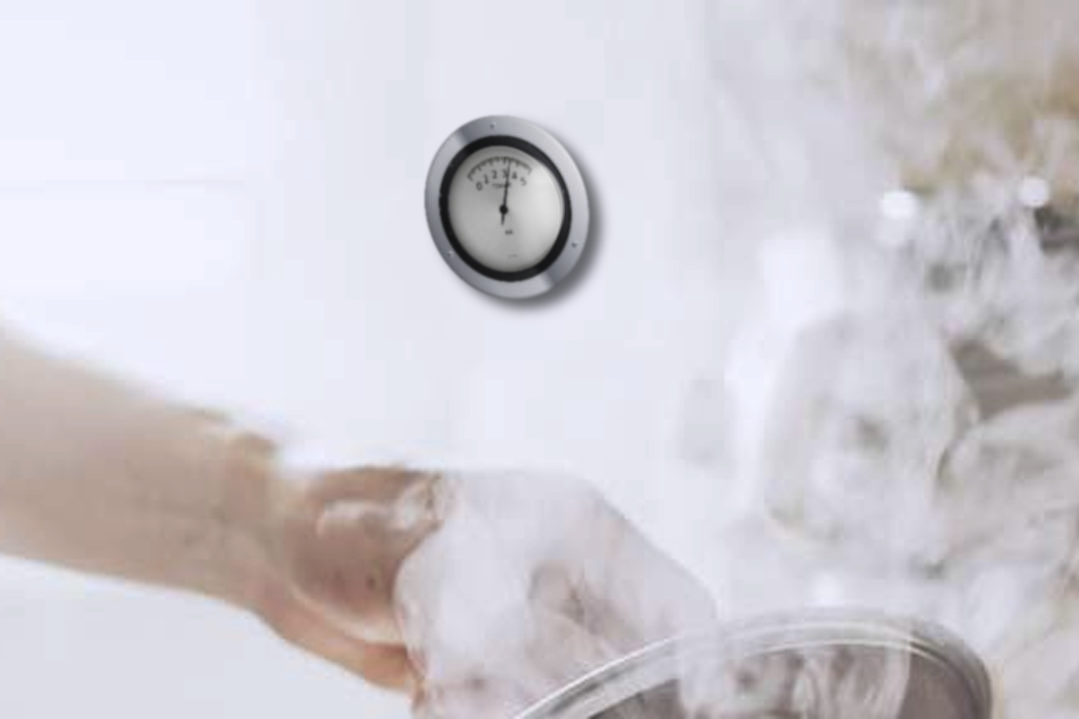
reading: {"value": 3.5, "unit": "kA"}
